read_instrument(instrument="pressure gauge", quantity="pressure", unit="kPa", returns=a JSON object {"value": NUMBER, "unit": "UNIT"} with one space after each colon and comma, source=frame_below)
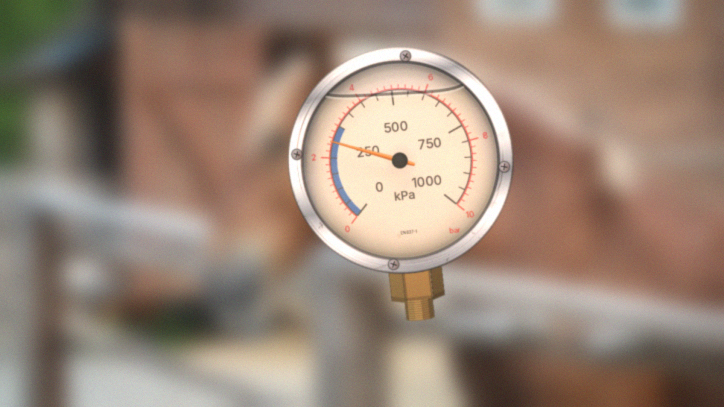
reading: {"value": 250, "unit": "kPa"}
